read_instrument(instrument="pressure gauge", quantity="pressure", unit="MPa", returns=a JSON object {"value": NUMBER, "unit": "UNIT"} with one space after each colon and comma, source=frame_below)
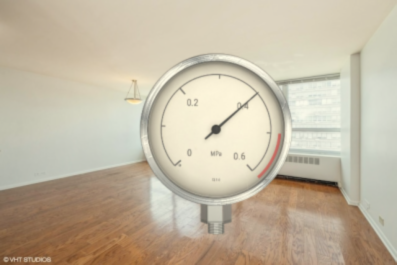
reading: {"value": 0.4, "unit": "MPa"}
